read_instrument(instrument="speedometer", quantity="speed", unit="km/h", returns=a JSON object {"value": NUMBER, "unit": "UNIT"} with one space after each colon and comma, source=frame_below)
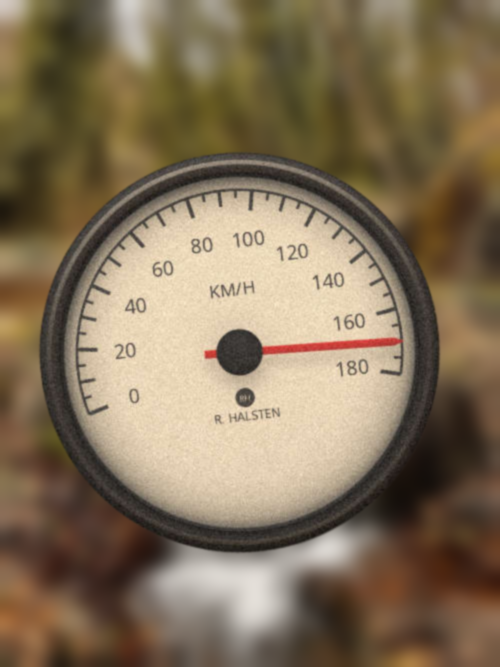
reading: {"value": 170, "unit": "km/h"}
